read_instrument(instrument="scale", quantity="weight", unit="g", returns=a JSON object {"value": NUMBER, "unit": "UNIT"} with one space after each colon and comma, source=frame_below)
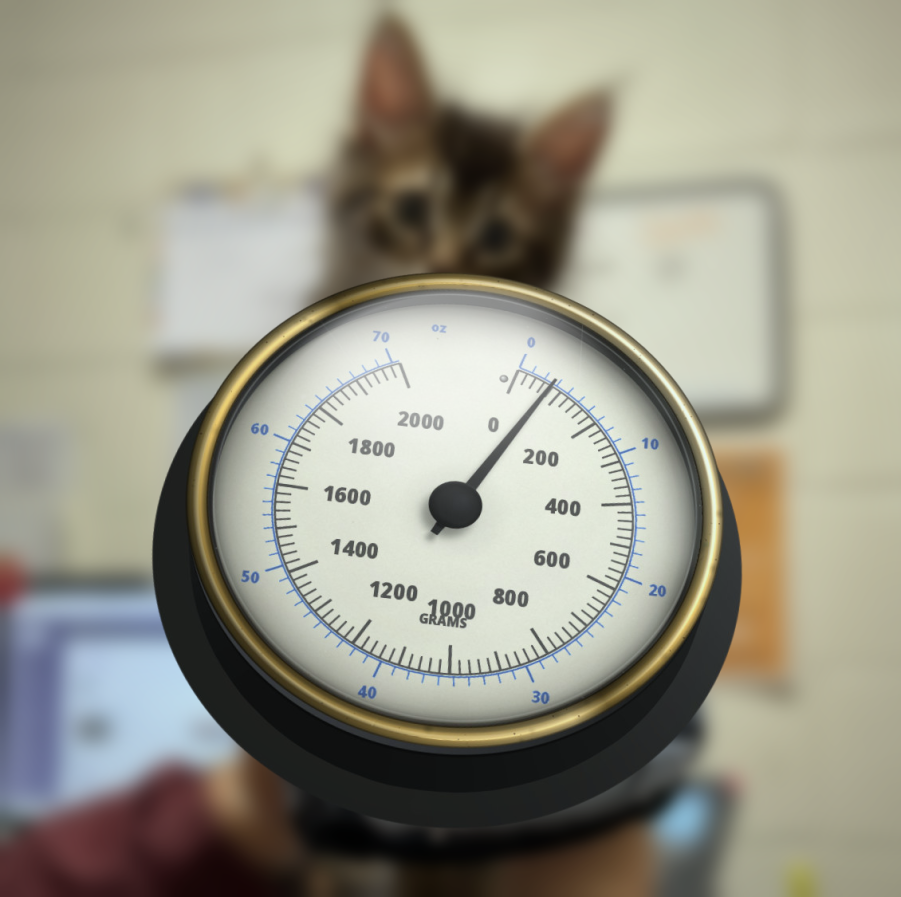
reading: {"value": 80, "unit": "g"}
